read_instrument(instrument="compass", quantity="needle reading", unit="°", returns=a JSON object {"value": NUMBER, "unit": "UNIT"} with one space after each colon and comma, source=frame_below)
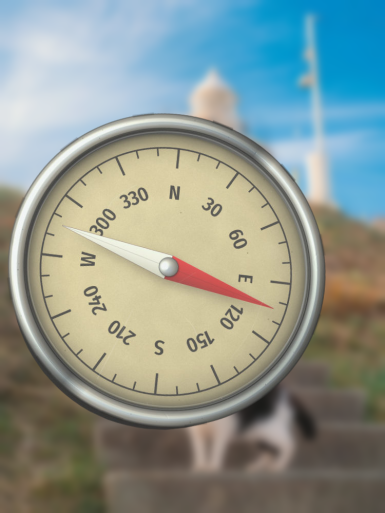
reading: {"value": 105, "unit": "°"}
